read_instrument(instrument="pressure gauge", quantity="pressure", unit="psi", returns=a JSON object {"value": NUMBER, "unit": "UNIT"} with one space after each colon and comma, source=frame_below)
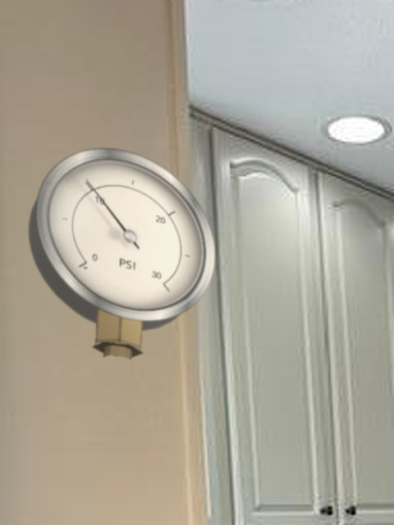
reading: {"value": 10, "unit": "psi"}
